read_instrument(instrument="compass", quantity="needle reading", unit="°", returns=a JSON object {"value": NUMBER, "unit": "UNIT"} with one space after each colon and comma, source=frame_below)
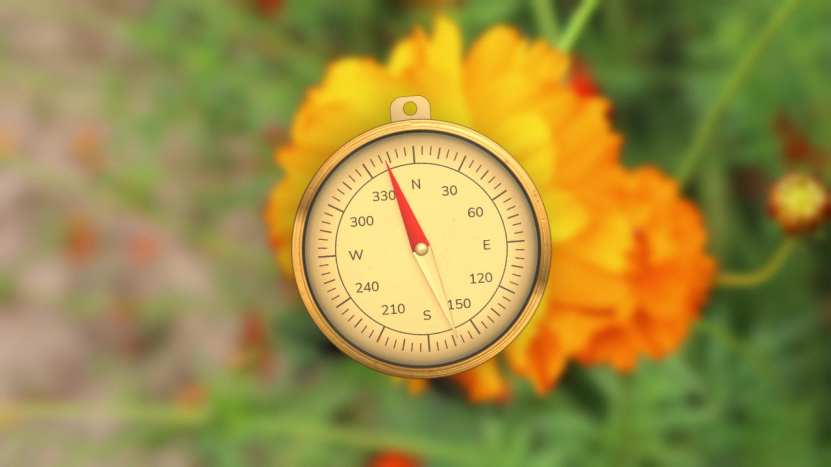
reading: {"value": 342.5, "unit": "°"}
